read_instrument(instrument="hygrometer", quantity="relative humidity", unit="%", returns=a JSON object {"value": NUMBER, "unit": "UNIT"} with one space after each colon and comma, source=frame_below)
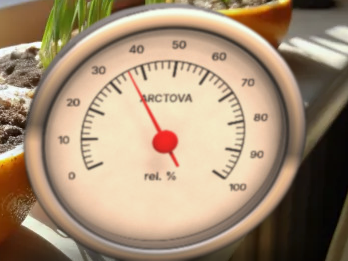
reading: {"value": 36, "unit": "%"}
